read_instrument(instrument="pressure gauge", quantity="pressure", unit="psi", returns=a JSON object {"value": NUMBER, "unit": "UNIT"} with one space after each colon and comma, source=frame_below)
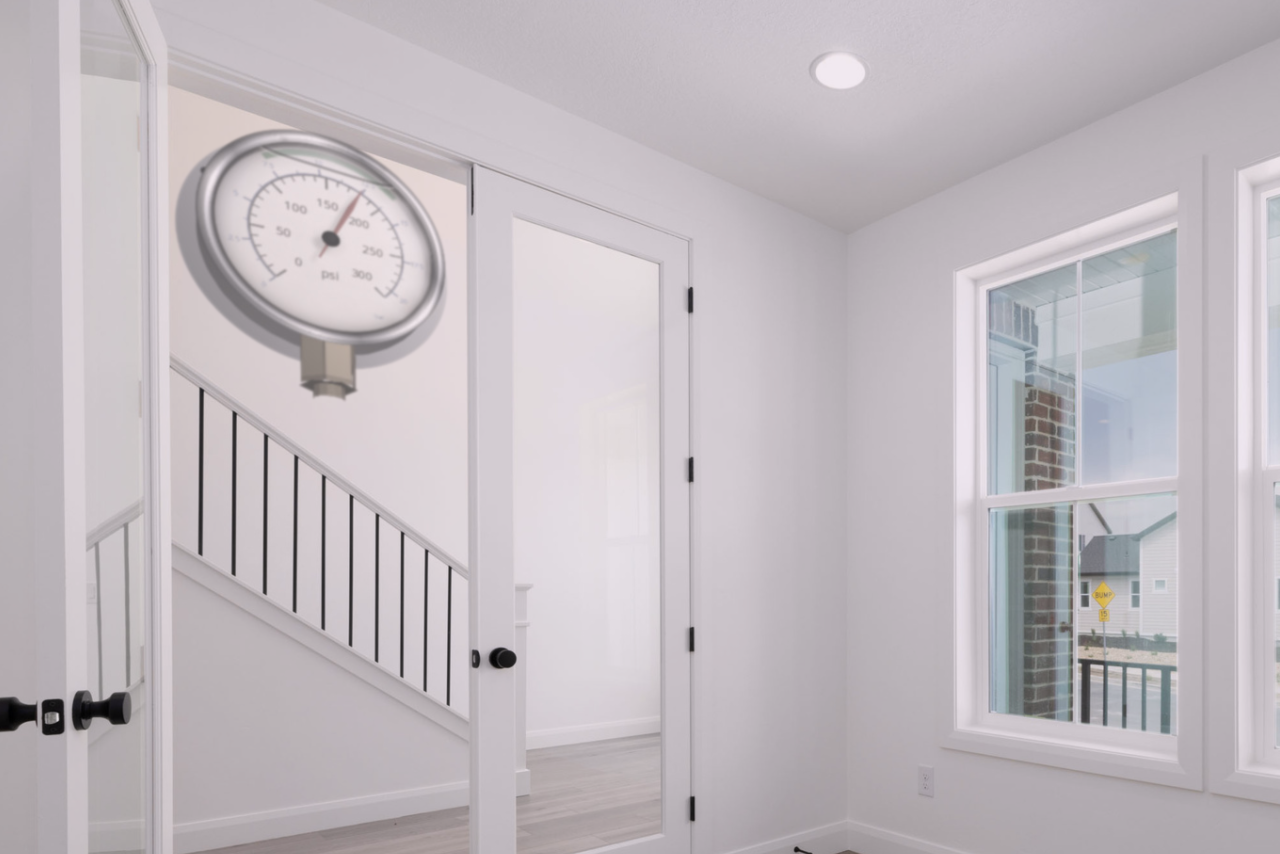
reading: {"value": 180, "unit": "psi"}
